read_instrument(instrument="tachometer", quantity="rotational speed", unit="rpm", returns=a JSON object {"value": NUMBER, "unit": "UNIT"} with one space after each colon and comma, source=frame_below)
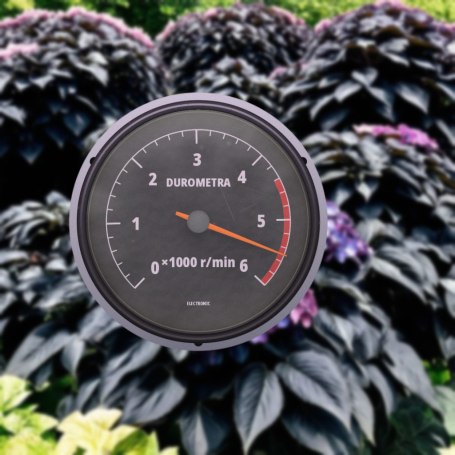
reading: {"value": 5500, "unit": "rpm"}
